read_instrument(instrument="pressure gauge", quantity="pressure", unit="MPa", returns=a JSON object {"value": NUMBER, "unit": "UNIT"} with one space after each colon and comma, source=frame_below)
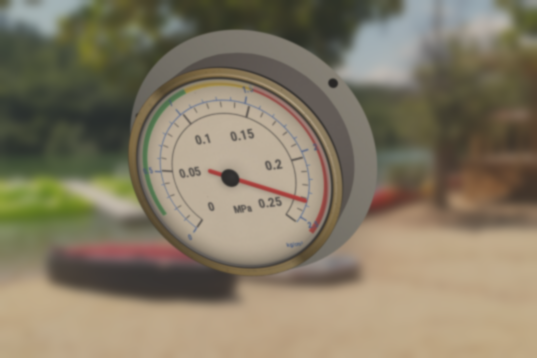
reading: {"value": 0.23, "unit": "MPa"}
